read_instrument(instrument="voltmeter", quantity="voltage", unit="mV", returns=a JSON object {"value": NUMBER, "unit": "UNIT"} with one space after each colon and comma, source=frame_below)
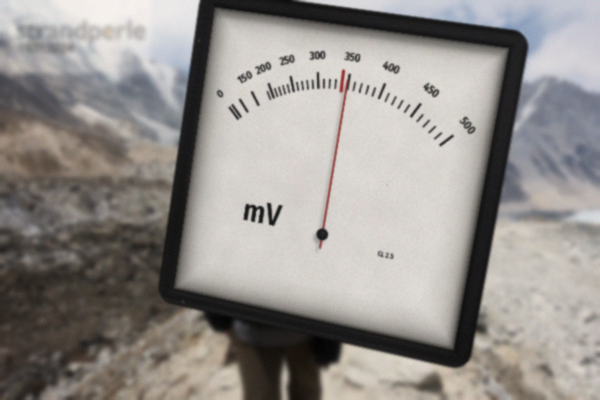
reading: {"value": 350, "unit": "mV"}
